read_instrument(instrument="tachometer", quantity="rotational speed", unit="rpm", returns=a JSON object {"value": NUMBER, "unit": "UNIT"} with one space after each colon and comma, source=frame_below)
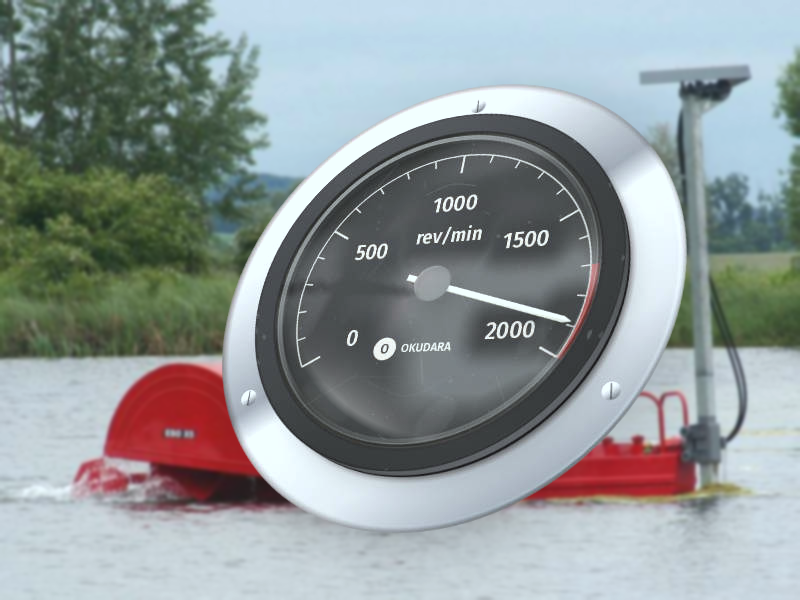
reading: {"value": 1900, "unit": "rpm"}
